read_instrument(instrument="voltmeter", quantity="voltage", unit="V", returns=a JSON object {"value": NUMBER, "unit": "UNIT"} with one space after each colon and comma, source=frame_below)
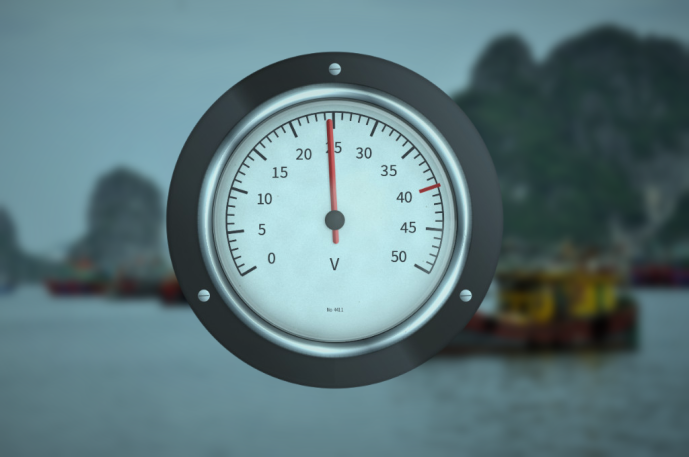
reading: {"value": 24.5, "unit": "V"}
